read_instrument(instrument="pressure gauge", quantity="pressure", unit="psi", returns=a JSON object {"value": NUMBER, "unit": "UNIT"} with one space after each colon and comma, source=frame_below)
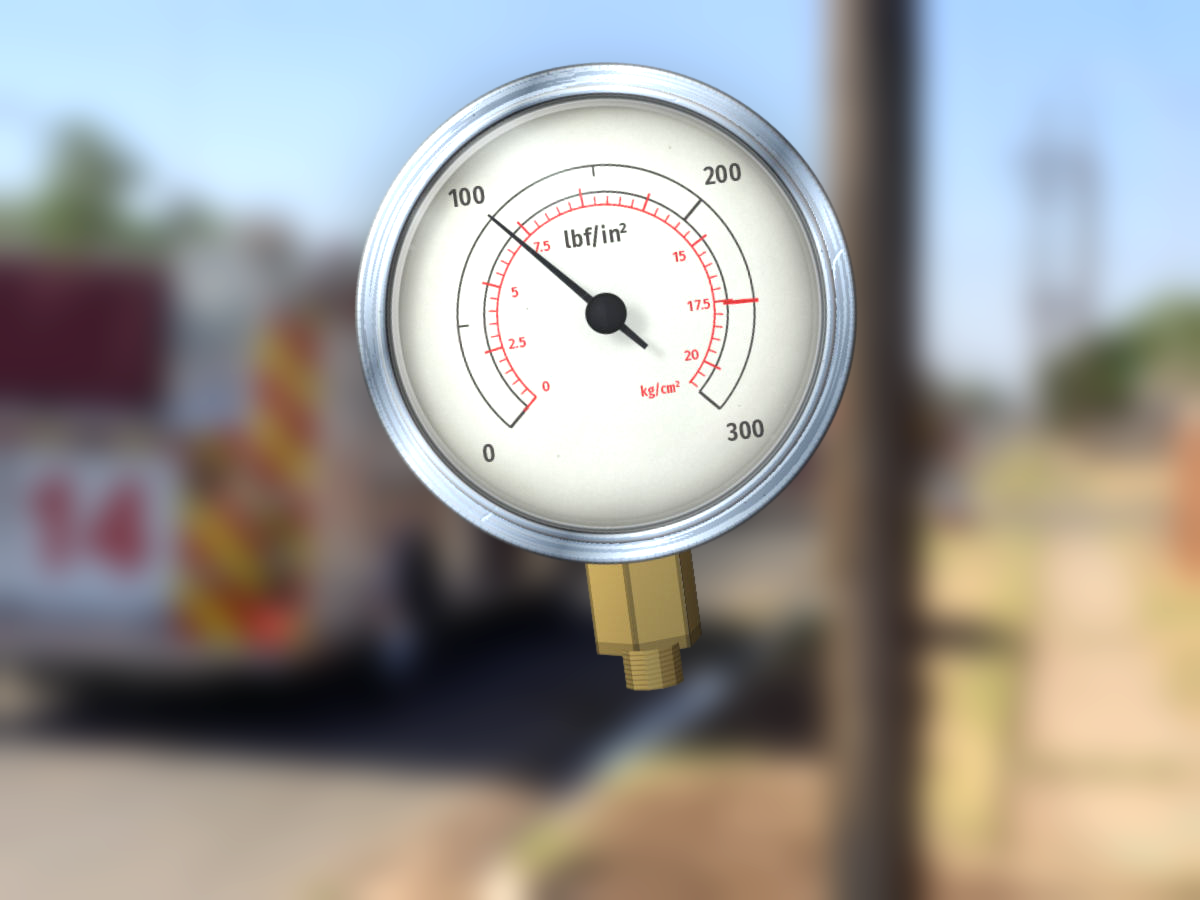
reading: {"value": 100, "unit": "psi"}
